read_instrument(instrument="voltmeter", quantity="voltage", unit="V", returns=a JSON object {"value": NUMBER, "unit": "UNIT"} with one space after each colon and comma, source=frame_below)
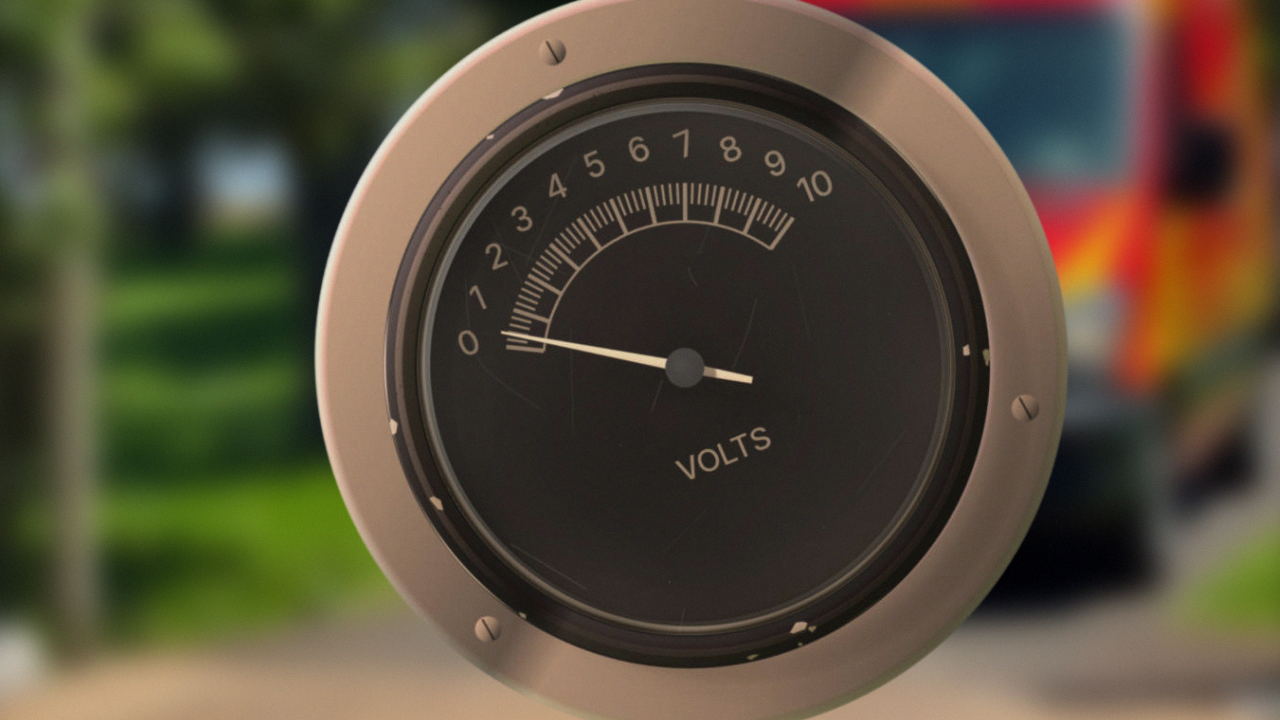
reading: {"value": 0.4, "unit": "V"}
